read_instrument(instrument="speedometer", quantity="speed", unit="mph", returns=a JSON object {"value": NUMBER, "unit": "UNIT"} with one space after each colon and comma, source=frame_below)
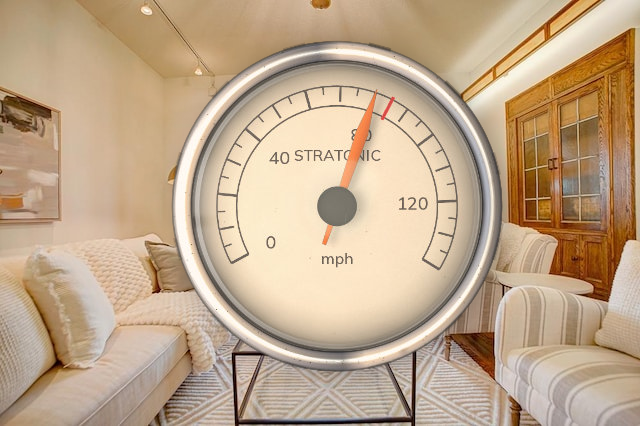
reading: {"value": 80, "unit": "mph"}
